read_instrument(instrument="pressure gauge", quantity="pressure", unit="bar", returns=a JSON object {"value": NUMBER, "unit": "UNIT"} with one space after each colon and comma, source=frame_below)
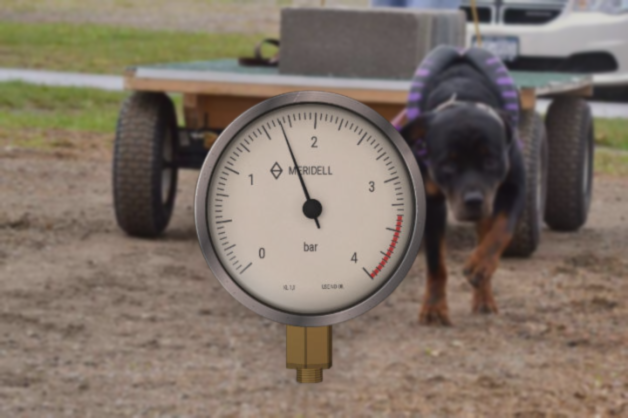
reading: {"value": 1.65, "unit": "bar"}
